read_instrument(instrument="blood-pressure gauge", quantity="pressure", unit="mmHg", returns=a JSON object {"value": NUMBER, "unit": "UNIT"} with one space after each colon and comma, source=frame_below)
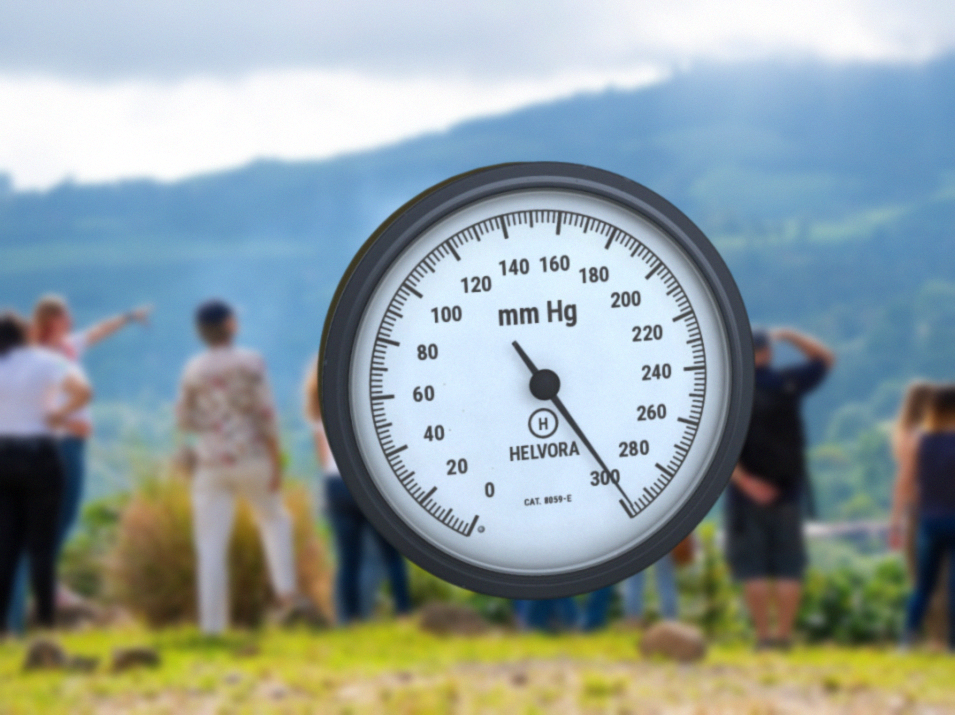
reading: {"value": 298, "unit": "mmHg"}
